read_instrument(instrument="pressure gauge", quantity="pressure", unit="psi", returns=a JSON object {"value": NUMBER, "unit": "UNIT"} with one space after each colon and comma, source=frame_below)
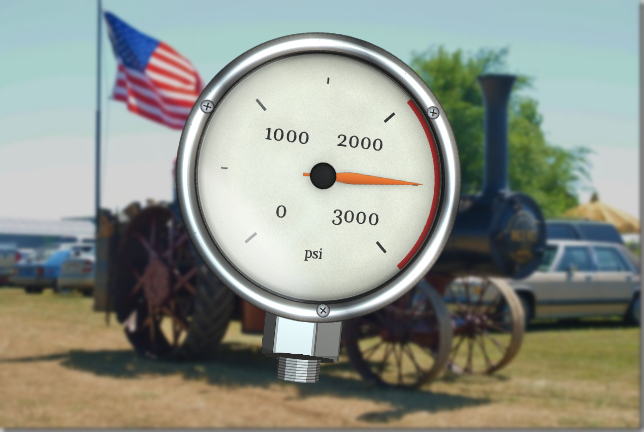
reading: {"value": 2500, "unit": "psi"}
